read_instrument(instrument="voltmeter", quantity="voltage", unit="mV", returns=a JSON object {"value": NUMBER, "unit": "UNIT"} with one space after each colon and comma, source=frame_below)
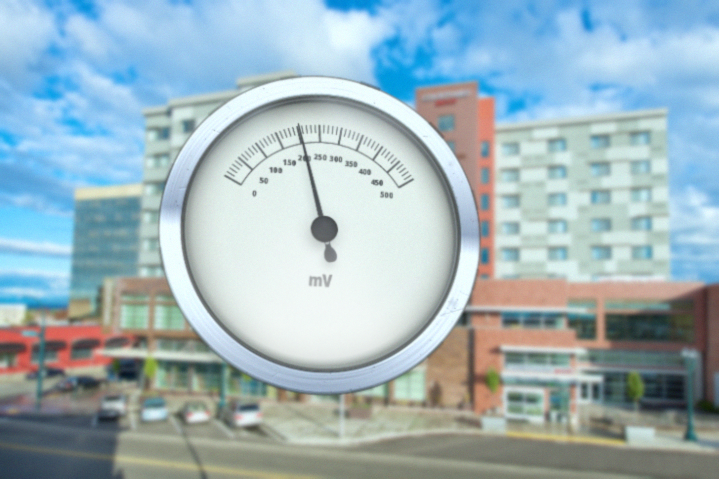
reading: {"value": 200, "unit": "mV"}
